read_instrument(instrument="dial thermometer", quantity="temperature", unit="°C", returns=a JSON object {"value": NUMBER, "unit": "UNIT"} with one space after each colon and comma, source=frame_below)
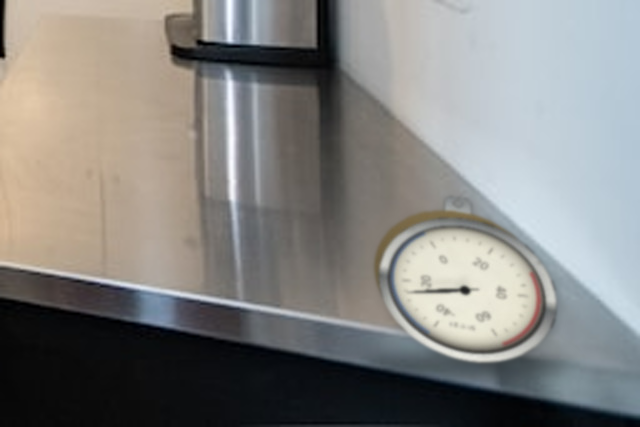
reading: {"value": -24, "unit": "°C"}
